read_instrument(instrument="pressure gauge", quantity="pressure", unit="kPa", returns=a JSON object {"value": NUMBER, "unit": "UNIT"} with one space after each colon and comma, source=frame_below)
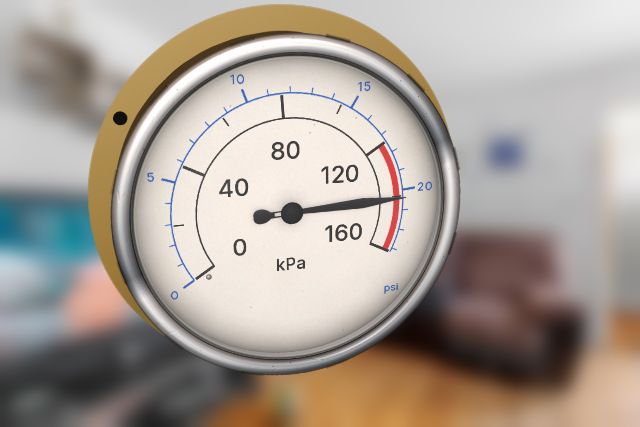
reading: {"value": 140, "unit": "kPa"}
